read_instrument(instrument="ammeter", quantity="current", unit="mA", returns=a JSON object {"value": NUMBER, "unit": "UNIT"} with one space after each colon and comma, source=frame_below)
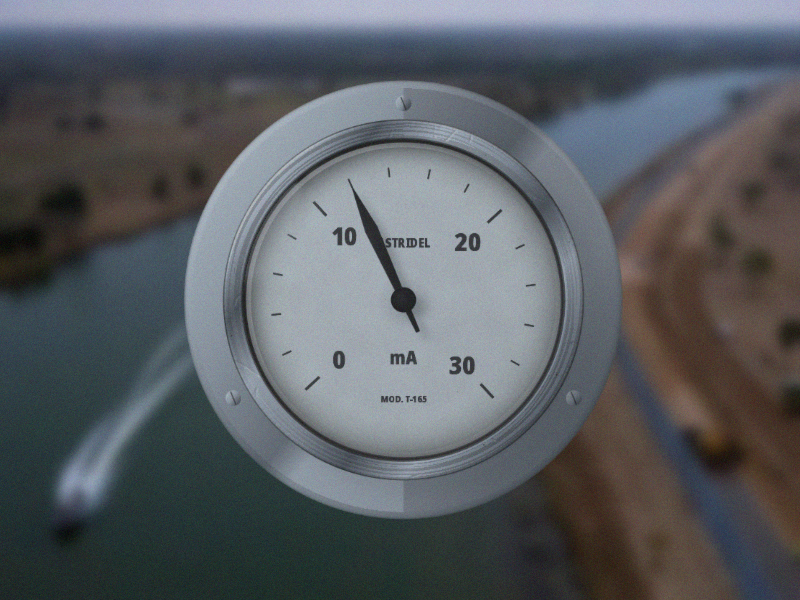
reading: {"value": 12, "unit": "mA"}
